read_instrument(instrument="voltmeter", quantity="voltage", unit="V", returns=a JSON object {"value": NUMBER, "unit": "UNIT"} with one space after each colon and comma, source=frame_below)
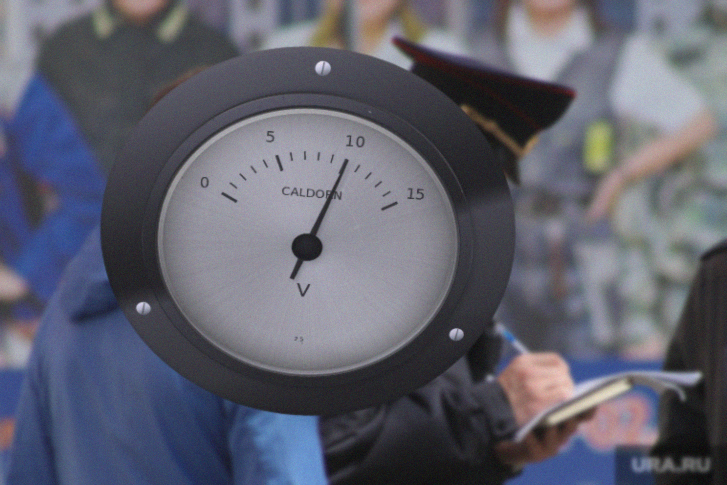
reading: {"value": 10, "unit": "V"}
